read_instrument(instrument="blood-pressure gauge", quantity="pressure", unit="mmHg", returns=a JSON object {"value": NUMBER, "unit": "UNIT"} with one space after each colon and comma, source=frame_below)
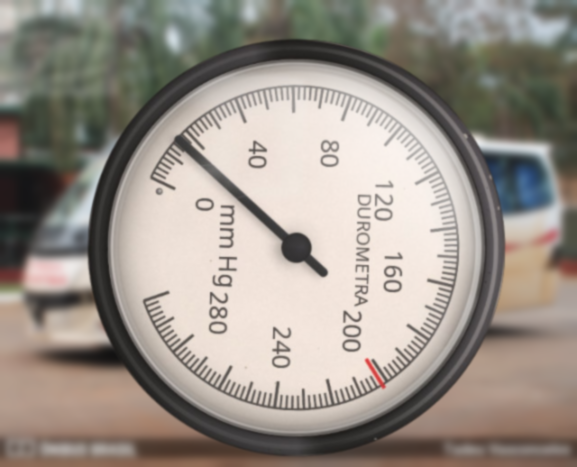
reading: {"value": 16, "unit": "mmHg"}
